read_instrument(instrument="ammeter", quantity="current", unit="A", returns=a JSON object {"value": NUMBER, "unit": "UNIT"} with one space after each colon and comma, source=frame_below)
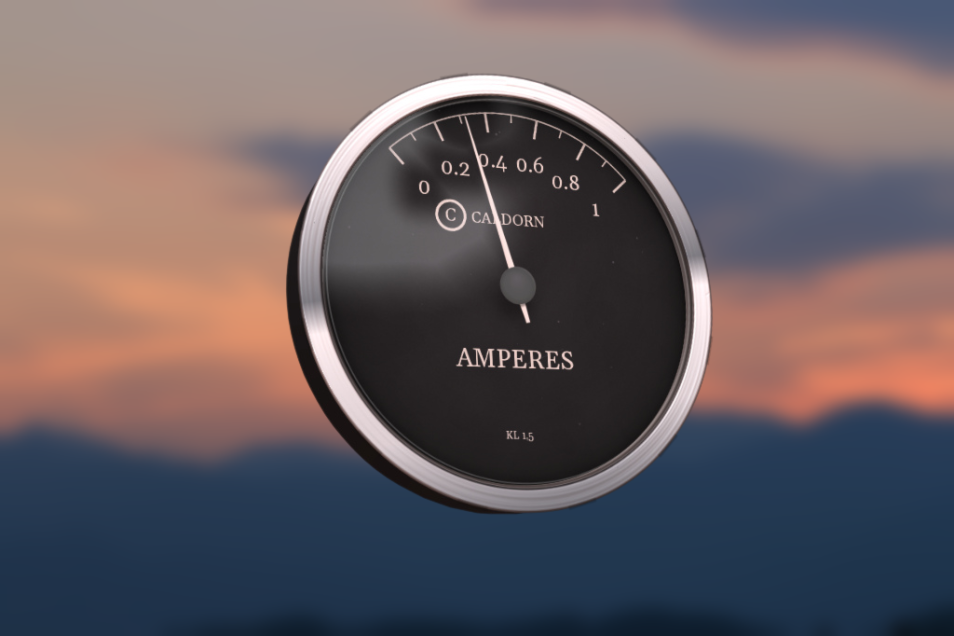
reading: {"value": 0.3, "unit": "A"}
